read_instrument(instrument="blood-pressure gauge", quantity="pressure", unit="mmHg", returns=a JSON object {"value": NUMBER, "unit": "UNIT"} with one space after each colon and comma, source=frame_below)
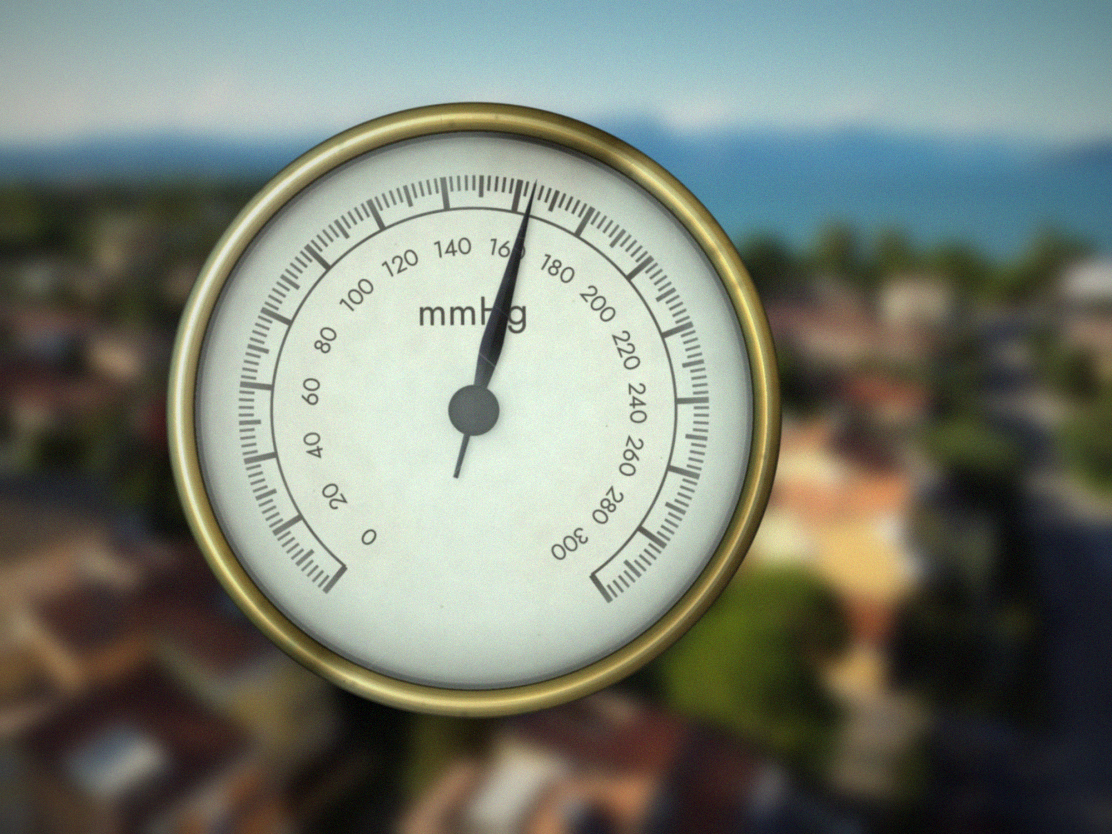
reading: {"value": 164, "unit": "mmHg"}
